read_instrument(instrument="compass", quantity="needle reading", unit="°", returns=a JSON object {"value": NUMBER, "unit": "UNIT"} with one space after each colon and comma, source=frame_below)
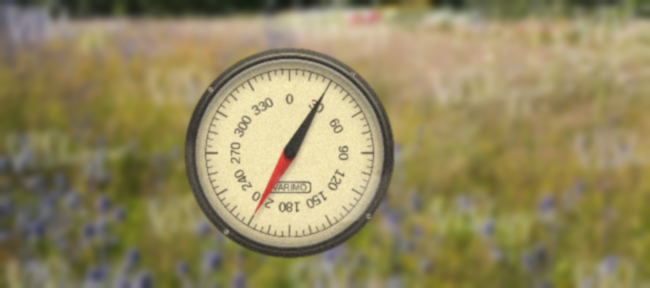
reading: {"value": 210, "unit": "°"}
